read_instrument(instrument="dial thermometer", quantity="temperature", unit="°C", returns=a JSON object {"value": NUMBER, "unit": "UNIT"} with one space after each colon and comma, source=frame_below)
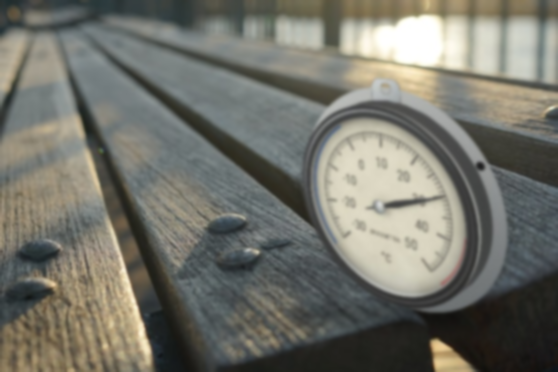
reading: {"value": 30, "unit": "°C"}
